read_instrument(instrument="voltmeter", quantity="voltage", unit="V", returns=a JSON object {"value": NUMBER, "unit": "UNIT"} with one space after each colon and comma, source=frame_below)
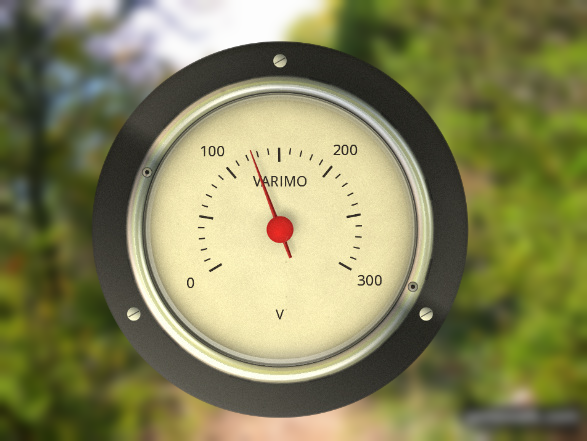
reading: {"value": 125, "unit": "V"}
